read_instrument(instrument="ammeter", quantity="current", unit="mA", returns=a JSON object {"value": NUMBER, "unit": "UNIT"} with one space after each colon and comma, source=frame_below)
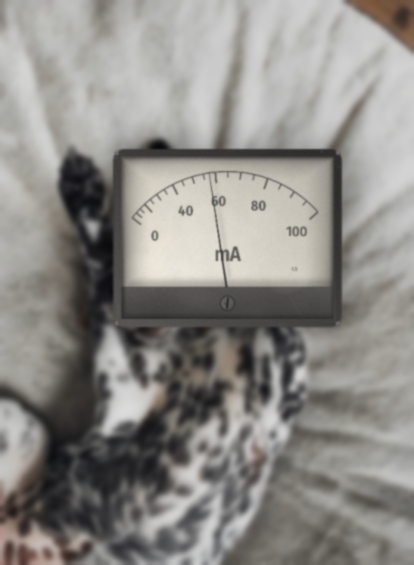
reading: {"value": 57.5, "unit": "mA"}
